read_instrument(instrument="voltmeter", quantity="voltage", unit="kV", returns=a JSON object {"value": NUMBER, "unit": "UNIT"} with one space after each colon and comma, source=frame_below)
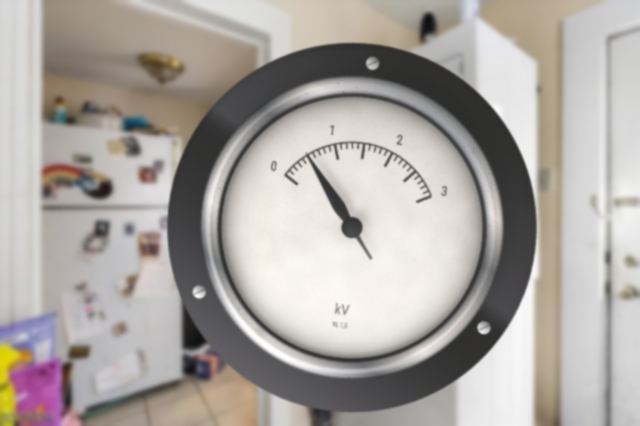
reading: {"value": 0.5, "unit": "kV"}
